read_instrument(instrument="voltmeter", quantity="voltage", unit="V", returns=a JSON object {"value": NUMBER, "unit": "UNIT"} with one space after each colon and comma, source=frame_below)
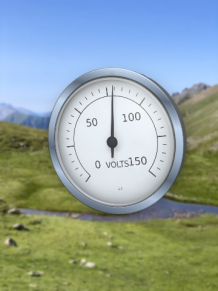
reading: {"value": 80, "unit": "V"}
